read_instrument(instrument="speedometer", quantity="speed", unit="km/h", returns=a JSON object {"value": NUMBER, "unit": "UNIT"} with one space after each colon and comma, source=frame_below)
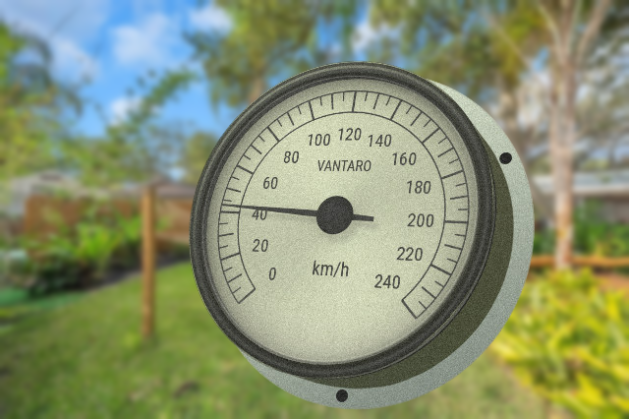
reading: {"value": 42.5, "unit": "km/h"}
